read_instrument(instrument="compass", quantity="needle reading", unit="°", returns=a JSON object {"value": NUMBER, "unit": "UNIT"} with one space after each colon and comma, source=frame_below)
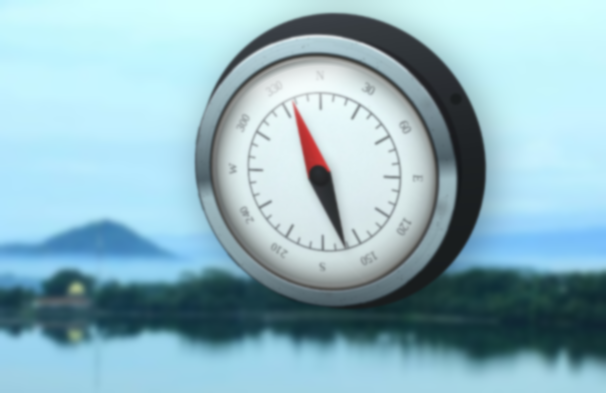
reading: {"value": 340, "unit": "°"}
